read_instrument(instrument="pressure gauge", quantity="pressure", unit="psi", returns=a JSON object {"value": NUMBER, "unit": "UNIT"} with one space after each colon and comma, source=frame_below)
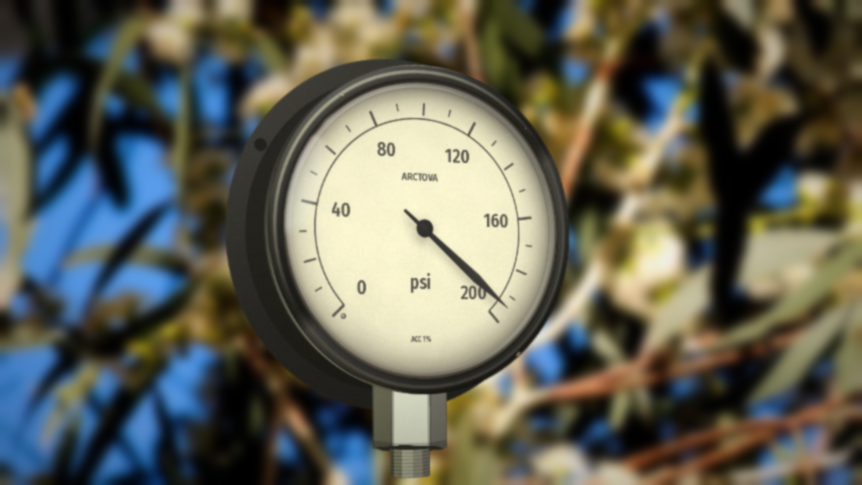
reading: {"value": 195, "unit": "psi"}
